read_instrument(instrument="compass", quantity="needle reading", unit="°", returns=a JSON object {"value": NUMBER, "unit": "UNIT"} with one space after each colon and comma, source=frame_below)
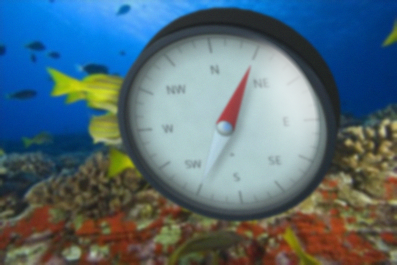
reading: {"value": 30, "unit": "°"}
